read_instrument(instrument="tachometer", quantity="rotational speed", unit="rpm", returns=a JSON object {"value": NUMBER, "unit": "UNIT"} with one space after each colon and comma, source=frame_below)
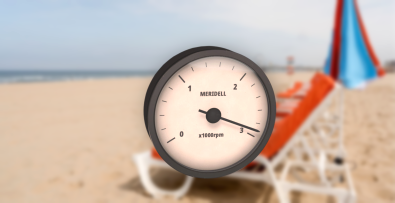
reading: {"value": 2900, "unit": "rpm"}
